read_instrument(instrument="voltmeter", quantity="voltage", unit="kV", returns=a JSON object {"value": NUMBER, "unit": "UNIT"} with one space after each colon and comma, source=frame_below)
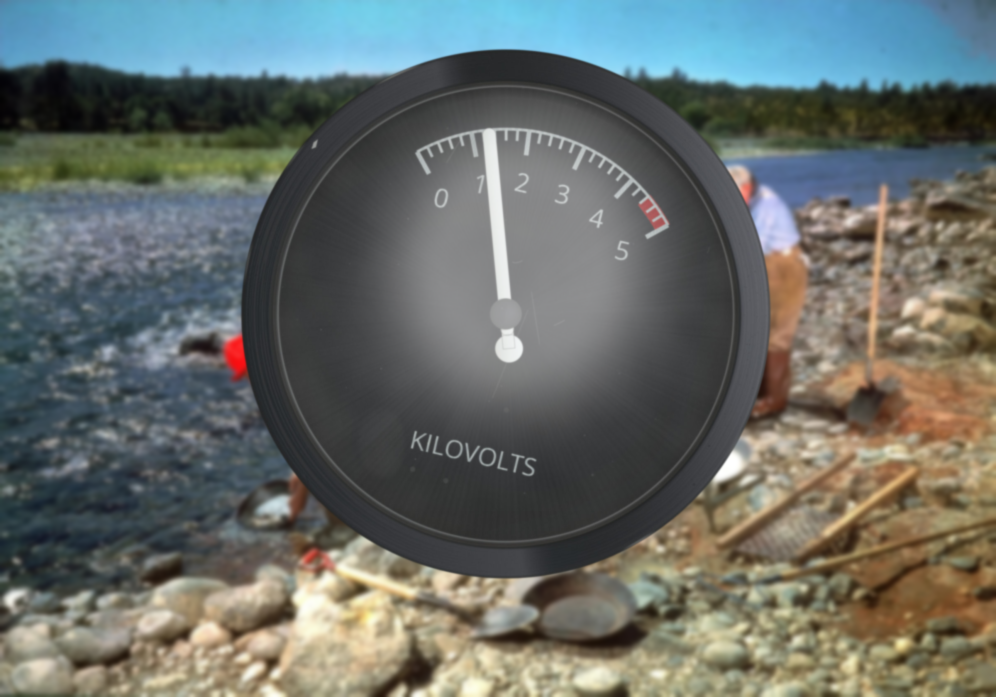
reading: {"value": 1.3, "unit": "kV"}
